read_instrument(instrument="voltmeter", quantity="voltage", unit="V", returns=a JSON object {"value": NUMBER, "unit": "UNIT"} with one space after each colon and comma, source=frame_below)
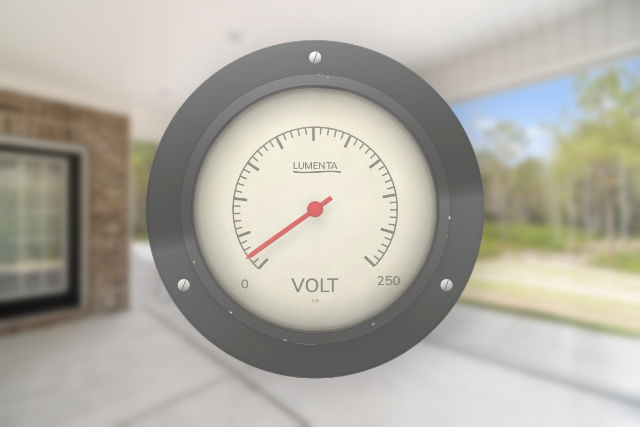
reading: {"value": 10, "unit": "V"}
